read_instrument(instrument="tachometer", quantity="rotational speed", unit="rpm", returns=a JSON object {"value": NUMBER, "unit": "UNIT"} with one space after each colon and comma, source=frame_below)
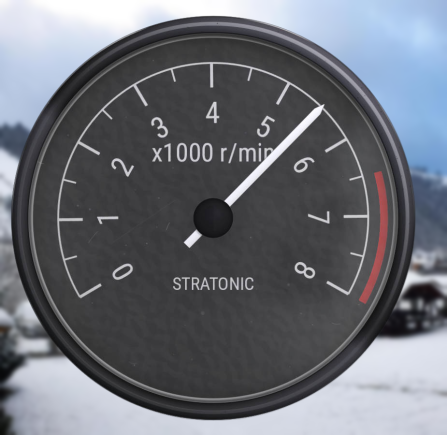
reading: {"value": 5500, "unit": "rpm"}
